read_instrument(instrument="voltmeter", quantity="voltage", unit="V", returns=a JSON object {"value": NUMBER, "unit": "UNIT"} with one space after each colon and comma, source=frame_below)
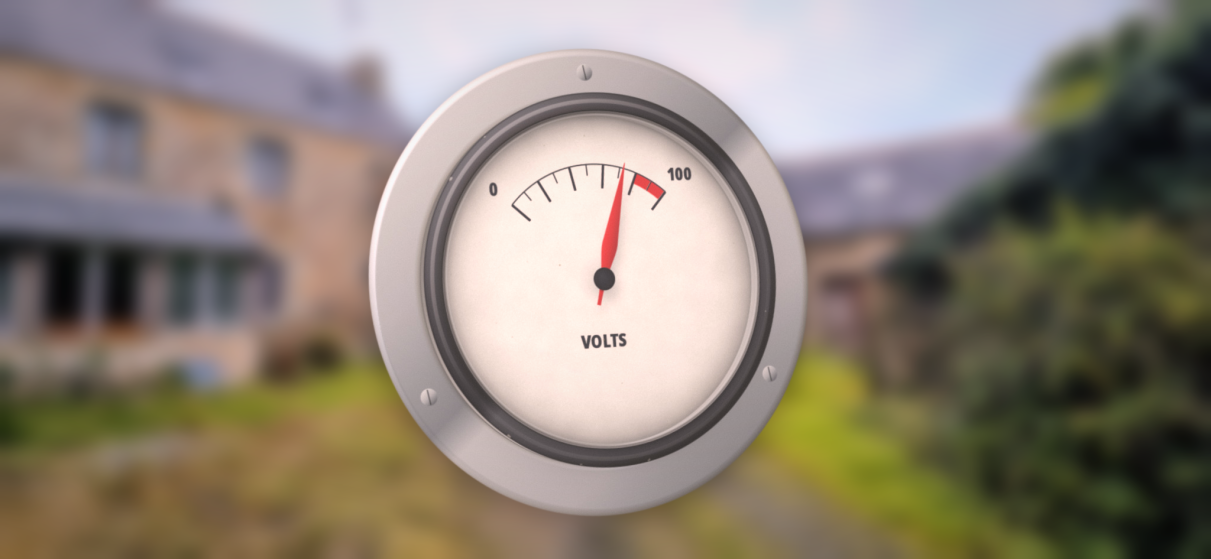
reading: {"value": 70, "unit": "V"}
